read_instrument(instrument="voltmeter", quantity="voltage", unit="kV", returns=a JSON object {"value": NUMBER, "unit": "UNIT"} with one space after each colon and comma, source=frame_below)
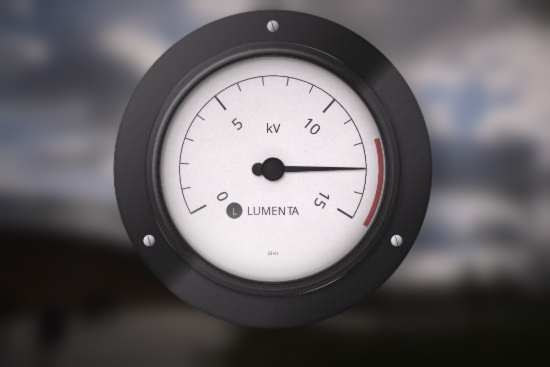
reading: {"value": 13, "unit": "kV"}
